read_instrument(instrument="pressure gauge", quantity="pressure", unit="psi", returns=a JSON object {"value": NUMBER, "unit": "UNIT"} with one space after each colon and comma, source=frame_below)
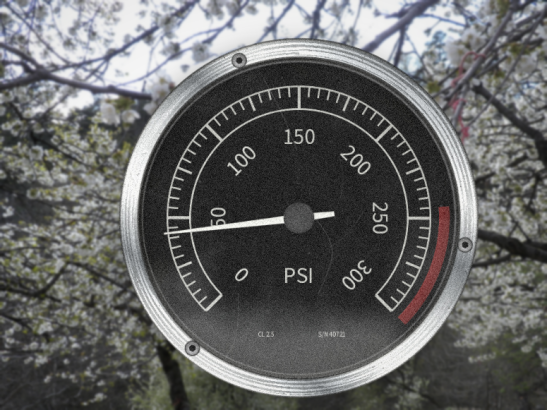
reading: {"value": 42.5, "unit": "psi"}
